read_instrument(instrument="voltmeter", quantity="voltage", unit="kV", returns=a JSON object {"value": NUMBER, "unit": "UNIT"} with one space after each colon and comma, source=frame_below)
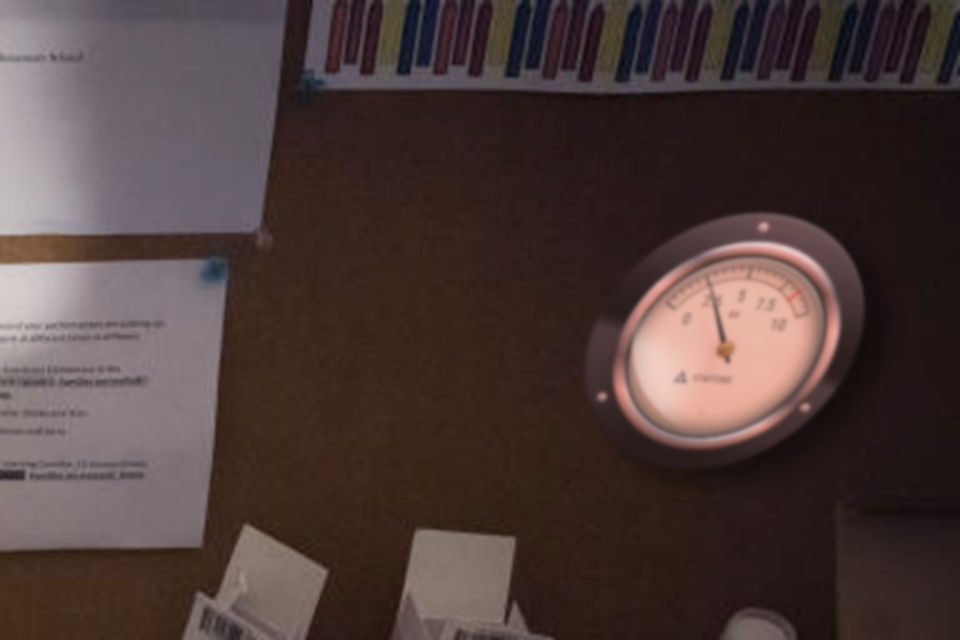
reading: {"value": 2.5, "unit": "kV"}
